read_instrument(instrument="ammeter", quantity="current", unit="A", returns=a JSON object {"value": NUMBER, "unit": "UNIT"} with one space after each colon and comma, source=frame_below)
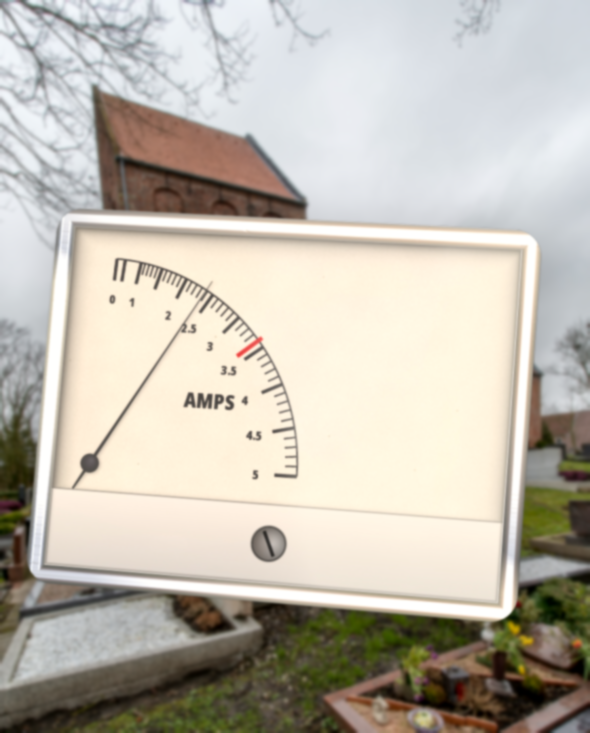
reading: {"value": 2.4, "unit": "A"}
